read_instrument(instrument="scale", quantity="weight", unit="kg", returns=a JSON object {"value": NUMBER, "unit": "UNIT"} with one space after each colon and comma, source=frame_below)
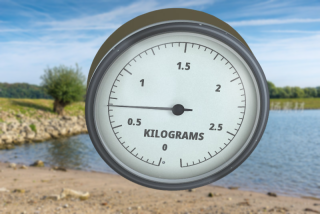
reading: {"value": 0.7, "unit": "kg"}
